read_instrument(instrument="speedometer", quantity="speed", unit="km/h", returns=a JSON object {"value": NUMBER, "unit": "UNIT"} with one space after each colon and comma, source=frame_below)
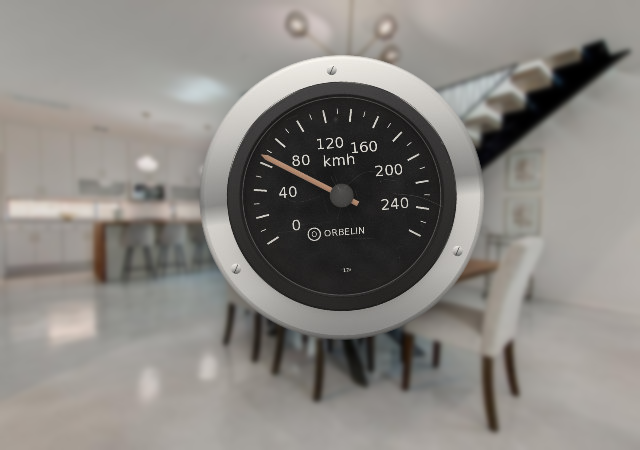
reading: {"value": 65, "unit": "km/h"}
